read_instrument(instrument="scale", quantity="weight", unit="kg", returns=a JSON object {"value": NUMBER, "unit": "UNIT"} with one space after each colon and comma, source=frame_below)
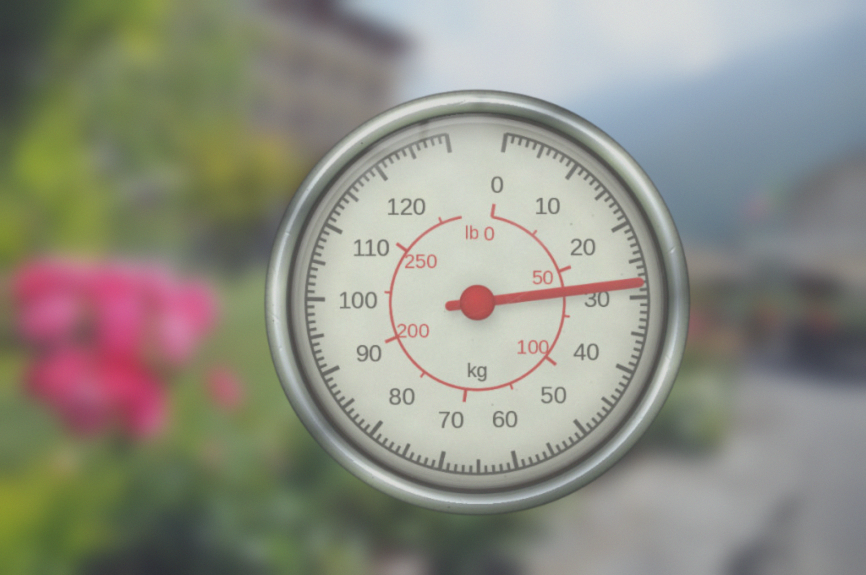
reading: {"value": 28, "unit": "kg"}
